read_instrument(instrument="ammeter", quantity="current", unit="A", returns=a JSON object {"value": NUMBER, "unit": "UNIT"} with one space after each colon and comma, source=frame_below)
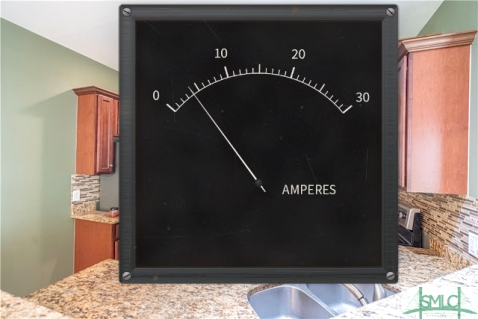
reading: {"value": 4, "unit": "A"}
